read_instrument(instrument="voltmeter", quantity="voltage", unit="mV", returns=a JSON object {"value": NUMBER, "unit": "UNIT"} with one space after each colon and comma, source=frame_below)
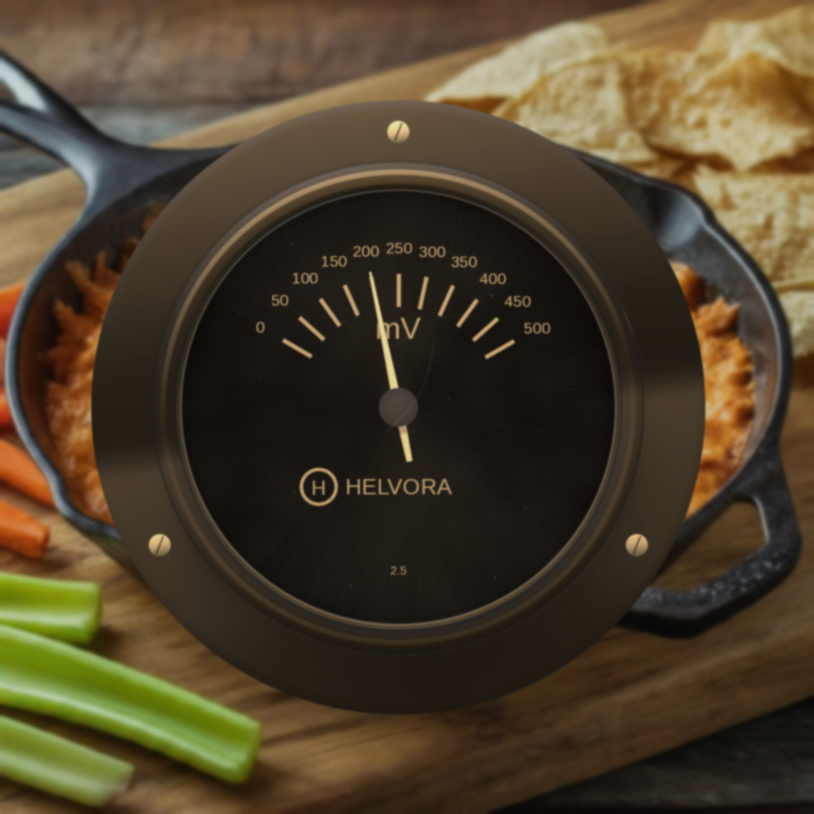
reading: {"value": 200, "unit": "mV"}
